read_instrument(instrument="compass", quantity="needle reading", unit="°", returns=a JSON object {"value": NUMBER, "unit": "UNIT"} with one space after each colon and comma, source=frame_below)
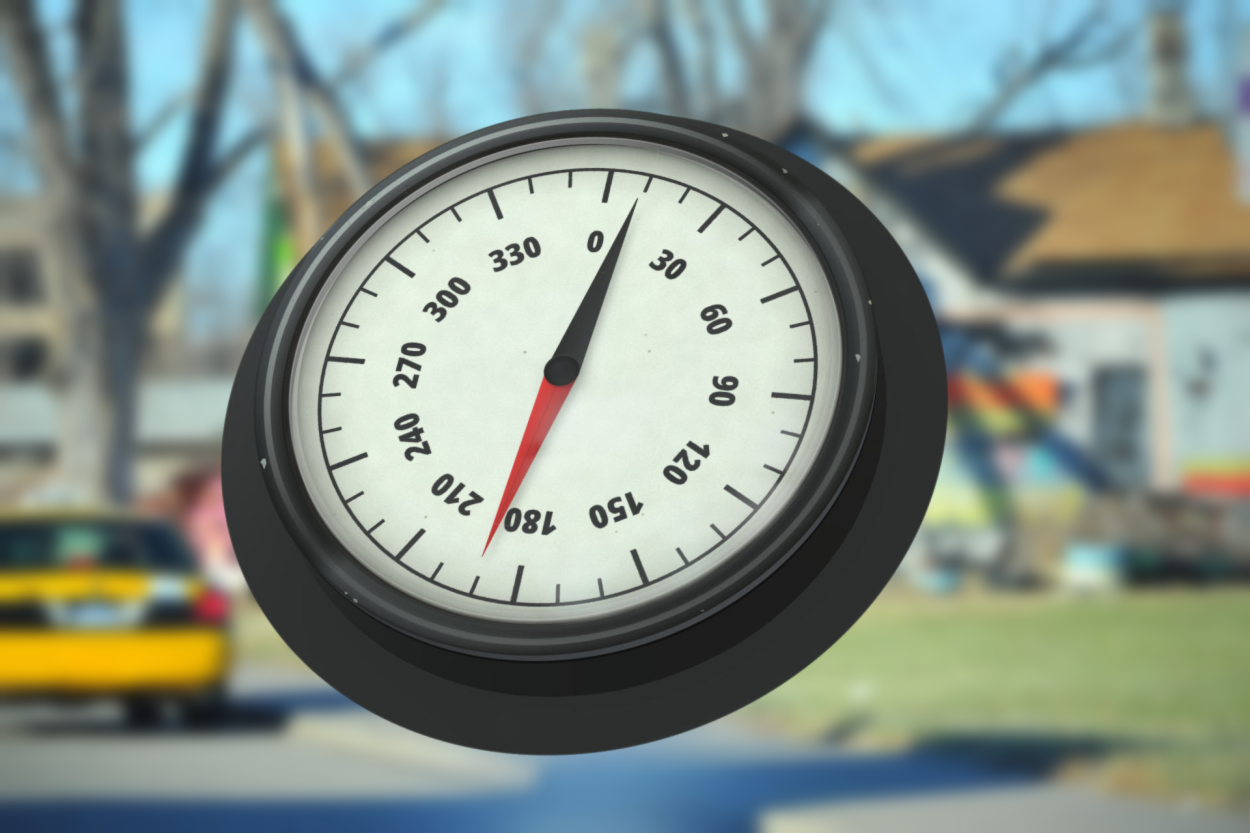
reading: {"value": 190, "unit": "°"}
